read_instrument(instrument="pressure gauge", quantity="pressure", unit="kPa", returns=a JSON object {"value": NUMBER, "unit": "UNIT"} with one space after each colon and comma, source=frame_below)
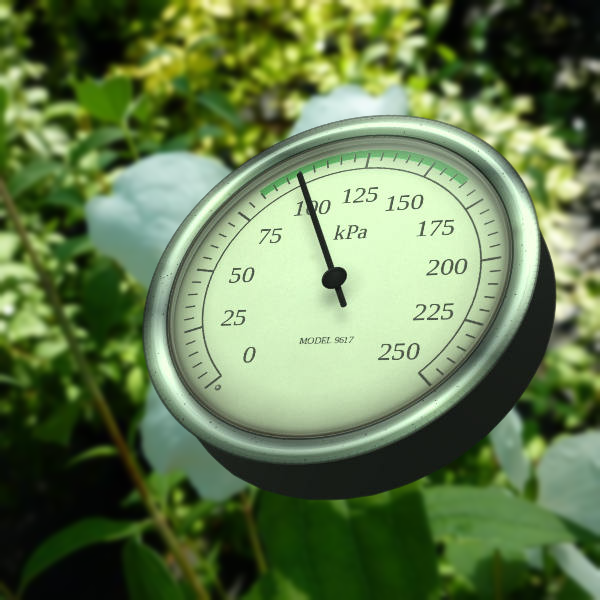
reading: {"value": 100, "unit": "kPa"}
